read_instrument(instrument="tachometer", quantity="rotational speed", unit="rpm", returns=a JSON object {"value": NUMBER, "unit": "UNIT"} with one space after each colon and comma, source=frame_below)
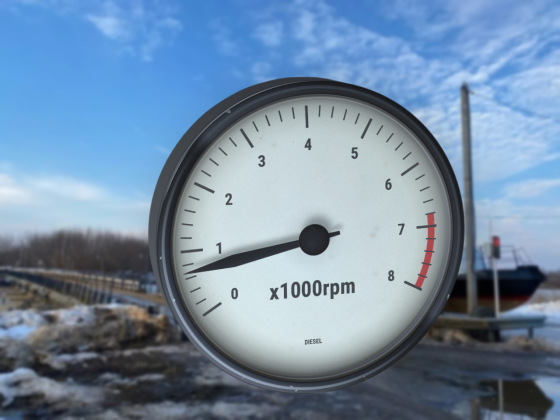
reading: {"value": 700, "unit": "rpm"}
